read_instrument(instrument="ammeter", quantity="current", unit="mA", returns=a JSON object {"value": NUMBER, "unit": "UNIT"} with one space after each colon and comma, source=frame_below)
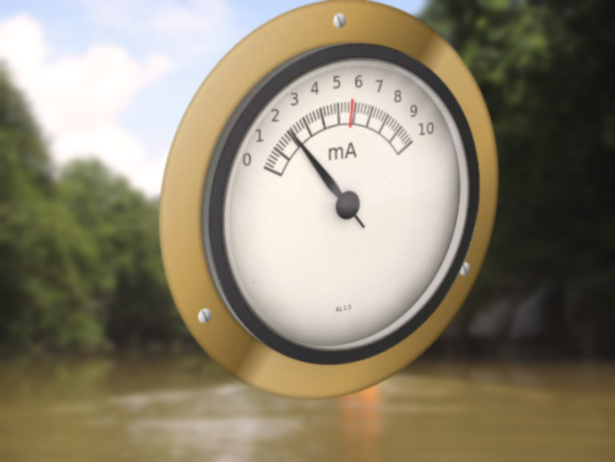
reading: {"value": 2, "unit": "mA"}
